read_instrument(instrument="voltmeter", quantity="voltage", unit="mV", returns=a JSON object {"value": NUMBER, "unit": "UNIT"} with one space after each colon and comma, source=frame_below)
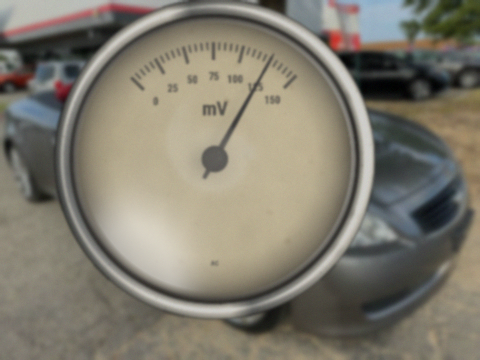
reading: {"value": 125, "unit": "mV"}
